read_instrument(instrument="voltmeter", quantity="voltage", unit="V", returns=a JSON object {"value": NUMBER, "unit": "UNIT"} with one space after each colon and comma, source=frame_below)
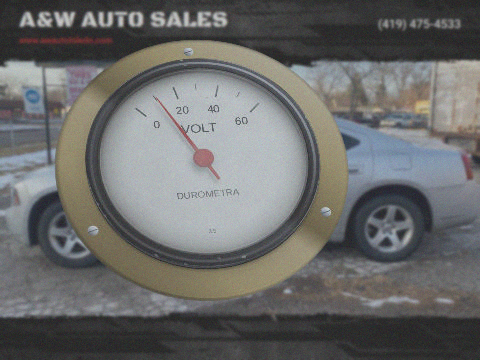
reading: {"value": 10, "unit": "V"}
